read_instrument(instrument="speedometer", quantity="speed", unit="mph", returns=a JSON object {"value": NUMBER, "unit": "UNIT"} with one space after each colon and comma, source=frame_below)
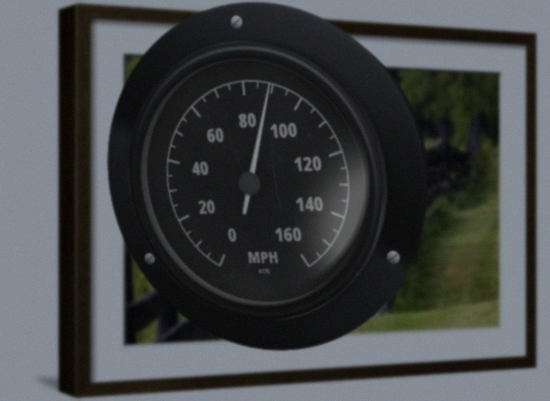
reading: {"value": 90, "unit": "mph"}
